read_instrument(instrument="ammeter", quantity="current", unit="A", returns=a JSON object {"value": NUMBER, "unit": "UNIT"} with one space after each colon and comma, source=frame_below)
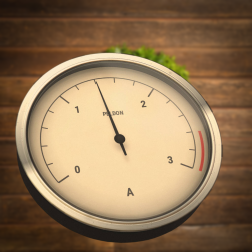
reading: {"value": 1.4, "unit": "A"}
